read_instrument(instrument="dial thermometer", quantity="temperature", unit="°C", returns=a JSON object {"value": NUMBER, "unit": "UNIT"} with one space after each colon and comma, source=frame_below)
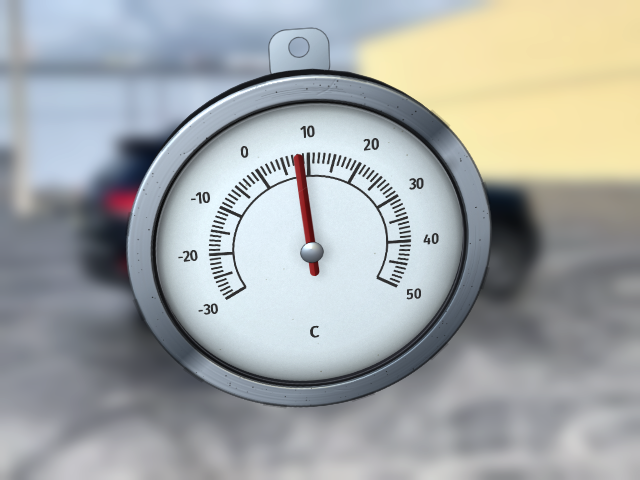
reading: {"value": 8, "unit": "°C"}
